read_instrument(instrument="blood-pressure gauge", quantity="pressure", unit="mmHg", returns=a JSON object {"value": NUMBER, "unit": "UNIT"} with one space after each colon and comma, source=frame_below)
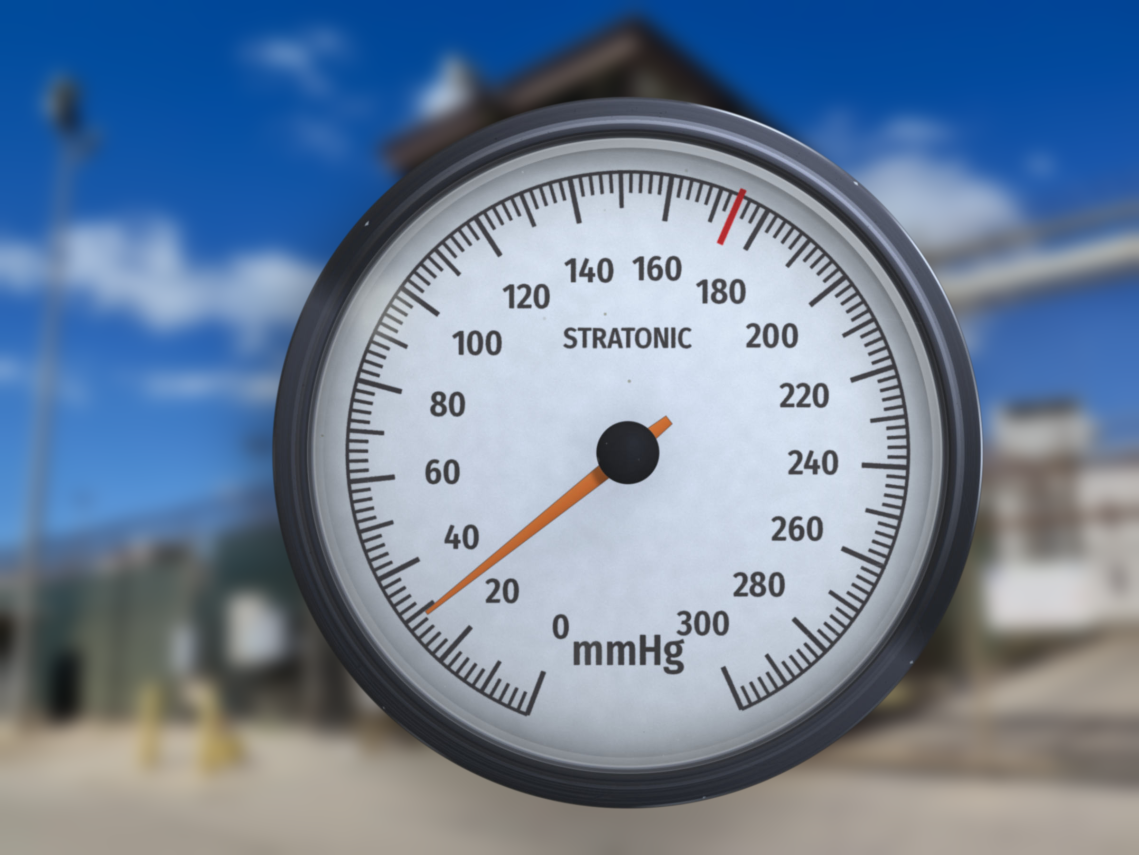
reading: {"value": 29, "unit": "mmHg"}
